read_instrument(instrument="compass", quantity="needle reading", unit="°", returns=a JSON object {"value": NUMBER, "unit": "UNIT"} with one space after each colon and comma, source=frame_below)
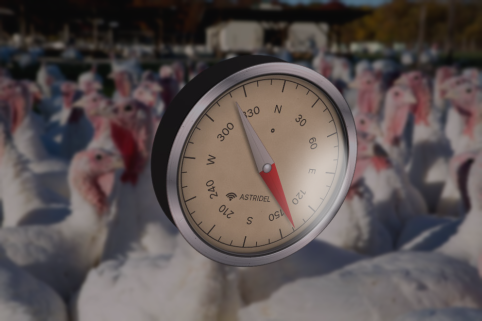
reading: {"value": 140, "unit": "°"}
